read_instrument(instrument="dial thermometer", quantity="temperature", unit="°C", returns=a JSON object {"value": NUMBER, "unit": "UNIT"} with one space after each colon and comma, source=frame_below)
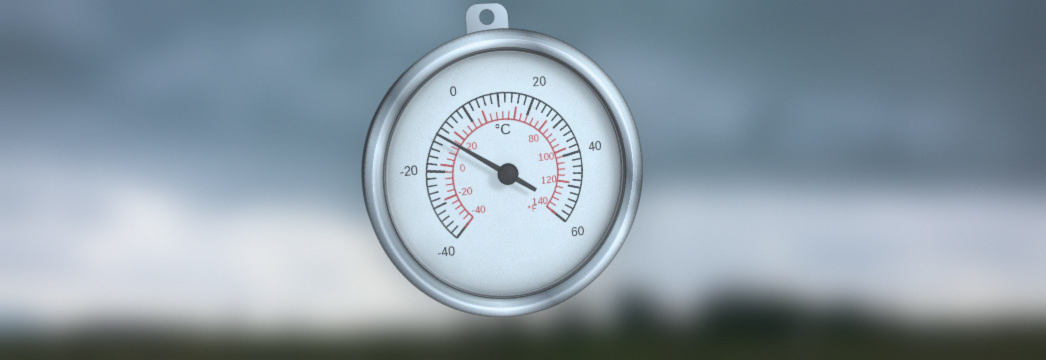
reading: {"value": -10, "unit": "°C"}
